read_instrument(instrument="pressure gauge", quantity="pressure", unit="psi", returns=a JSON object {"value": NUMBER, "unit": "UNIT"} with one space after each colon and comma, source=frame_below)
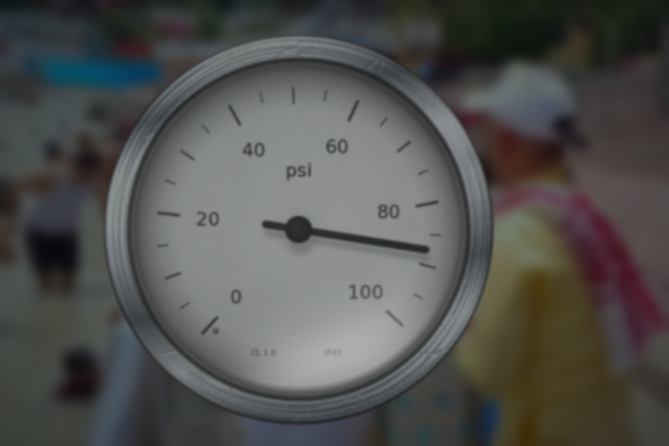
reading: {"value": 87.5, "unit": "psi"}
